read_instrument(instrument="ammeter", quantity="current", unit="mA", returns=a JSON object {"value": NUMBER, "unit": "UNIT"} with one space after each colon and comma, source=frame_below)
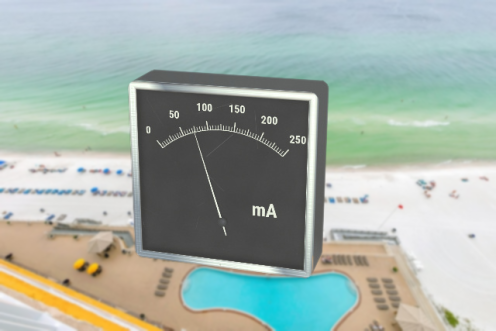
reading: {"value": 75, "unit": "mA"}
